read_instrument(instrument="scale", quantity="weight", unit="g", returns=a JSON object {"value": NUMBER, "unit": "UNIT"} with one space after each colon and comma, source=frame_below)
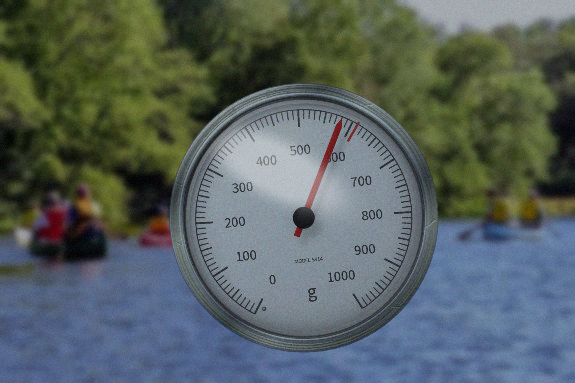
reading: {"value": 580, "unit": "g"}
